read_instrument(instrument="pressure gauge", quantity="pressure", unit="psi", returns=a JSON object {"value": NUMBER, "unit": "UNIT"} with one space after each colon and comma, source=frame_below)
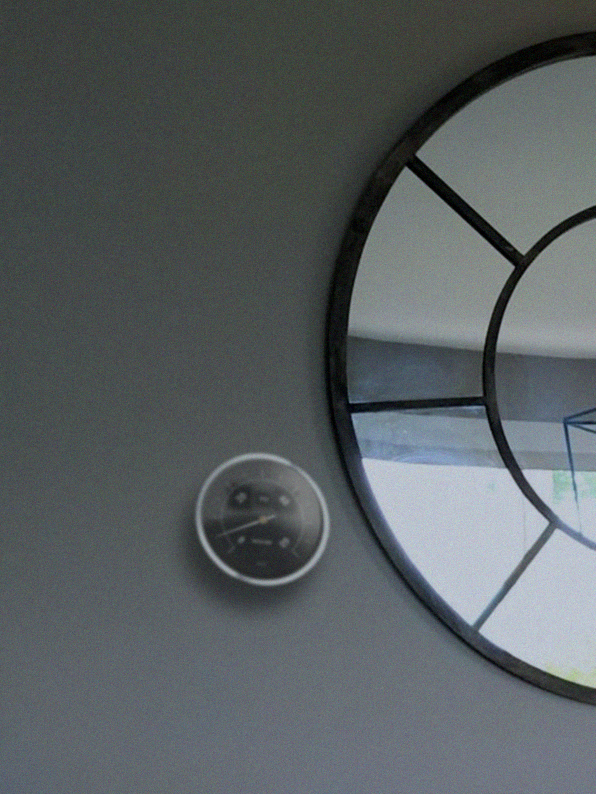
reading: {"value": 5, "unit": "psi"}
